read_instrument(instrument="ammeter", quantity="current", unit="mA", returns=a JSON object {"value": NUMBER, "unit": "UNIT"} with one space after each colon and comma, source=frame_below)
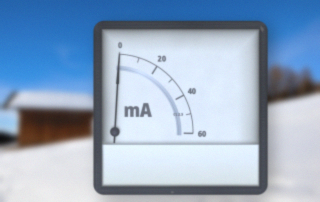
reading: {"value": 0, "unit": "mA"}
